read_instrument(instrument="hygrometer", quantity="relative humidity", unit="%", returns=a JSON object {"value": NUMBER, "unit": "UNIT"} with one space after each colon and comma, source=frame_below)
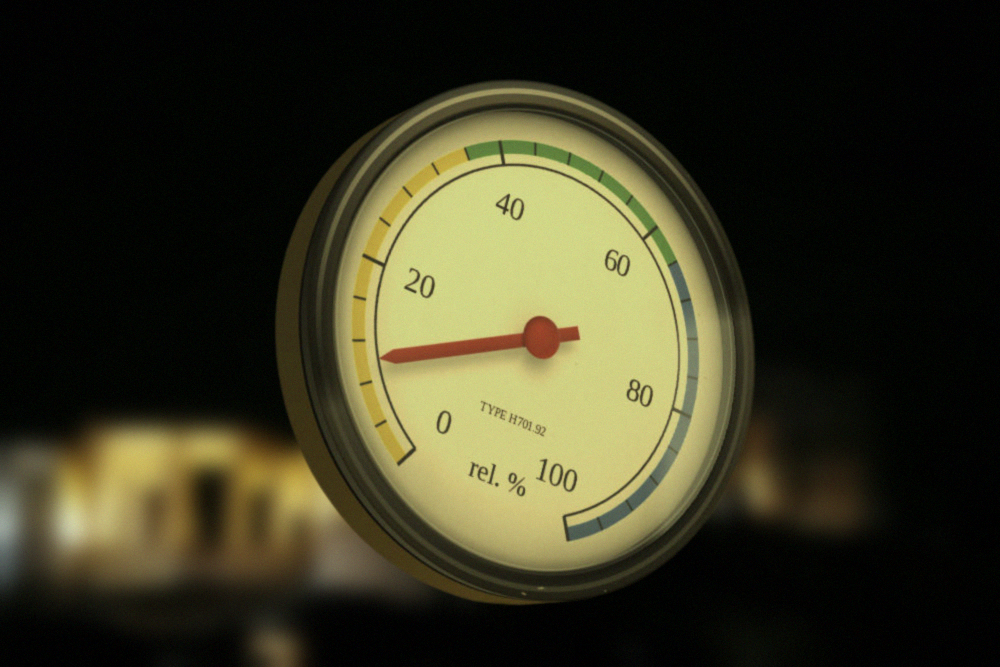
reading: {"value": 10, "unit": "%"}
